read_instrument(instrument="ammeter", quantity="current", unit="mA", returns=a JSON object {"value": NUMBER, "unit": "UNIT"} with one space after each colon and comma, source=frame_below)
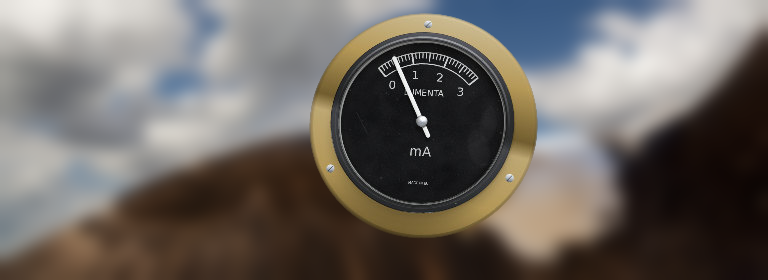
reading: {"value": 0.5, "unit": "mA"}
